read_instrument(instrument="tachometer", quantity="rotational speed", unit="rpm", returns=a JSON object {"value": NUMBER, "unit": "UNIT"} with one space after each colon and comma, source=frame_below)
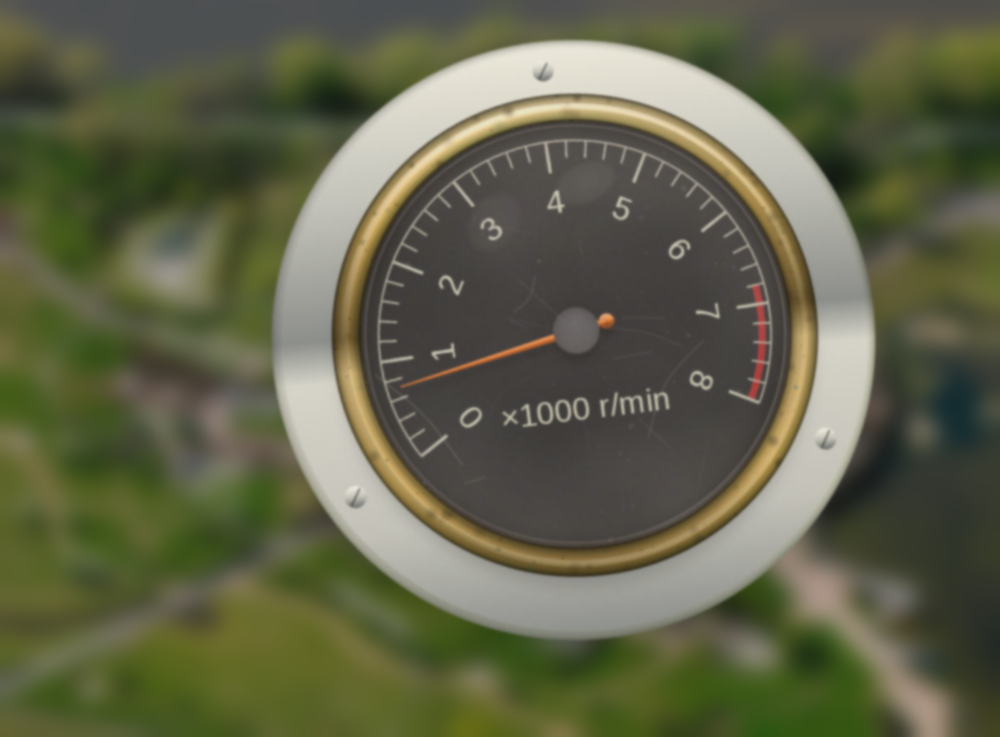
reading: {"value": 700, "unit": "rpm"}
